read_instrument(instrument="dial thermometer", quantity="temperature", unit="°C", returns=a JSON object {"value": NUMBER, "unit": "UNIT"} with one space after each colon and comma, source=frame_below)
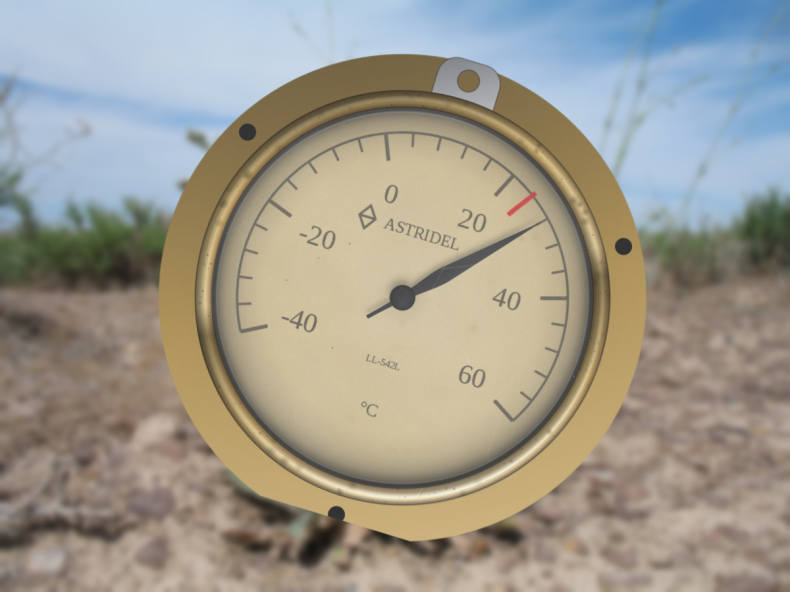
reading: {"value": 28, "unit": "°C"}
